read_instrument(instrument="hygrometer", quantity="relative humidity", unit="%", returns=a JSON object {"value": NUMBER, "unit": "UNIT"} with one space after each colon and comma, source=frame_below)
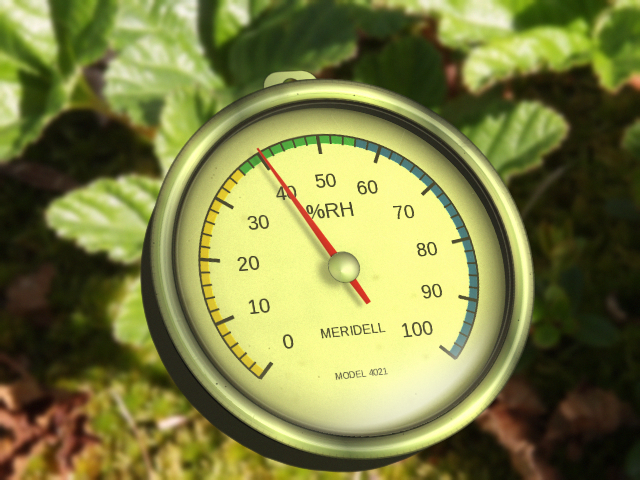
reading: {"value": 40, "unit": "%"}
